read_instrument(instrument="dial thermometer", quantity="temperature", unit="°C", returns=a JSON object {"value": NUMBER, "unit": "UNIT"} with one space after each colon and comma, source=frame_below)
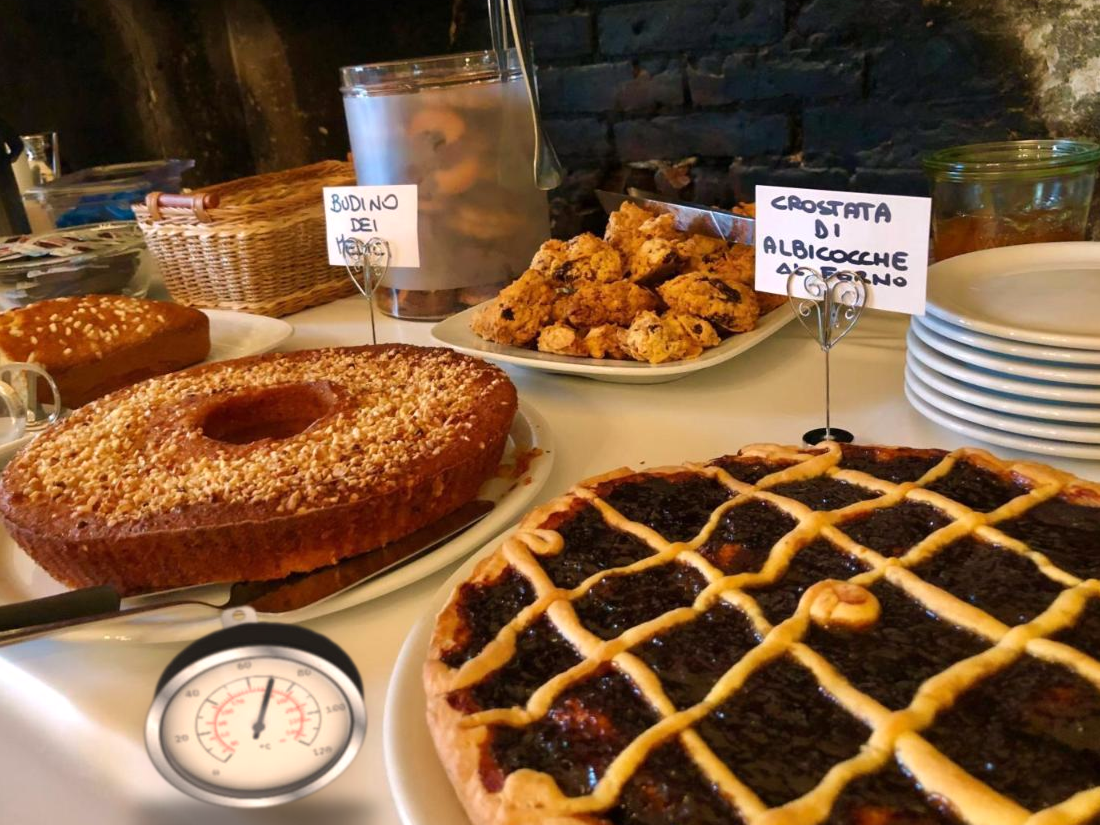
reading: {"value": 70, "unit": "°C"}
